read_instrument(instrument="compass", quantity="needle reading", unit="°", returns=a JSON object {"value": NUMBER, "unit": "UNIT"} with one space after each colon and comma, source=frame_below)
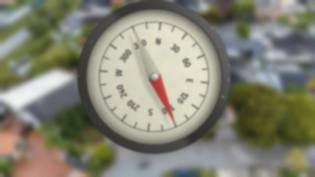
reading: {"value": 150, "unit": "°"}
